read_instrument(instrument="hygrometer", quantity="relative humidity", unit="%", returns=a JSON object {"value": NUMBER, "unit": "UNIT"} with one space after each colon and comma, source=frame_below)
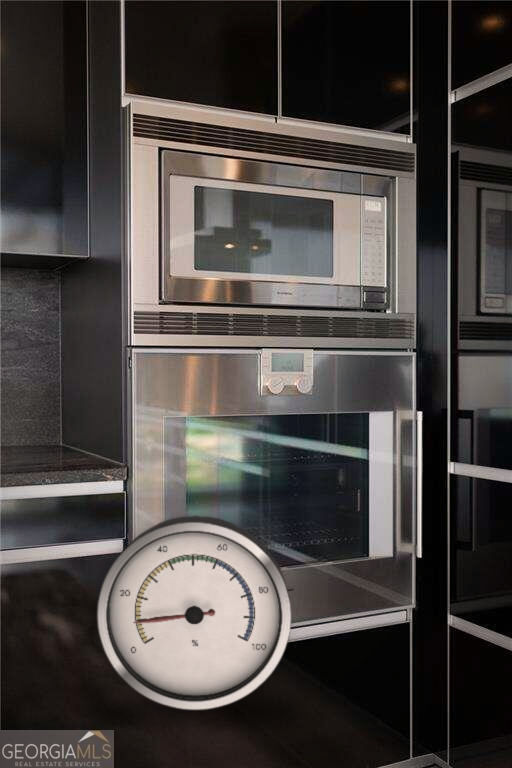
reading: {"value": 10, "unit": "%"}
